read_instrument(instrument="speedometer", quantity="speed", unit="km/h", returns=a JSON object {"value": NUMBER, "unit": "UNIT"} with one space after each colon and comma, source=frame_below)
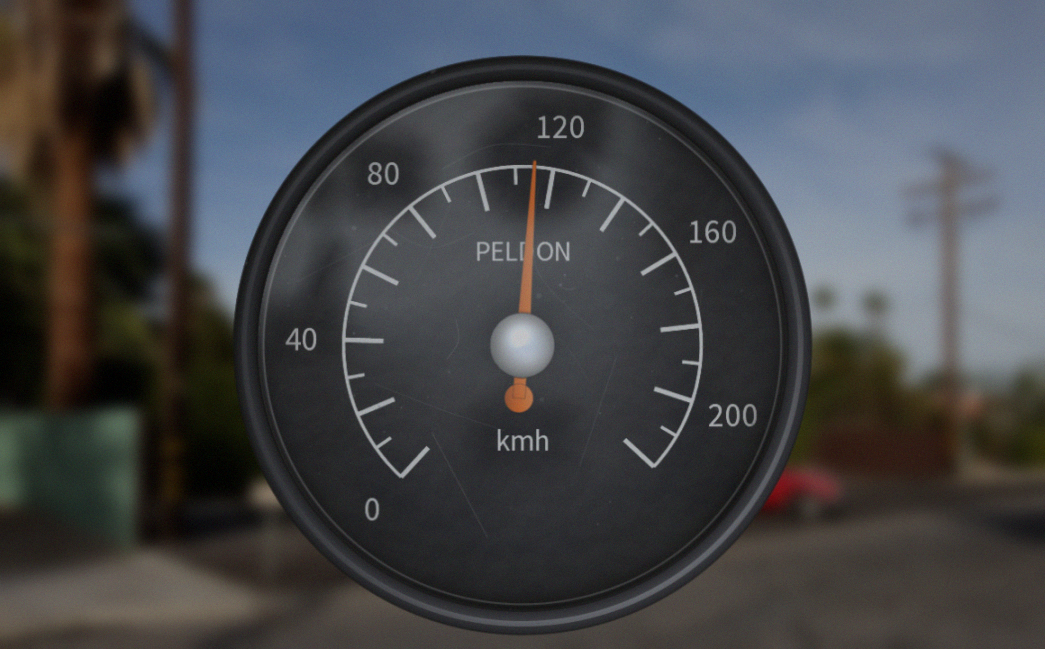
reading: {"value": 115, "unit": "km/h"}
